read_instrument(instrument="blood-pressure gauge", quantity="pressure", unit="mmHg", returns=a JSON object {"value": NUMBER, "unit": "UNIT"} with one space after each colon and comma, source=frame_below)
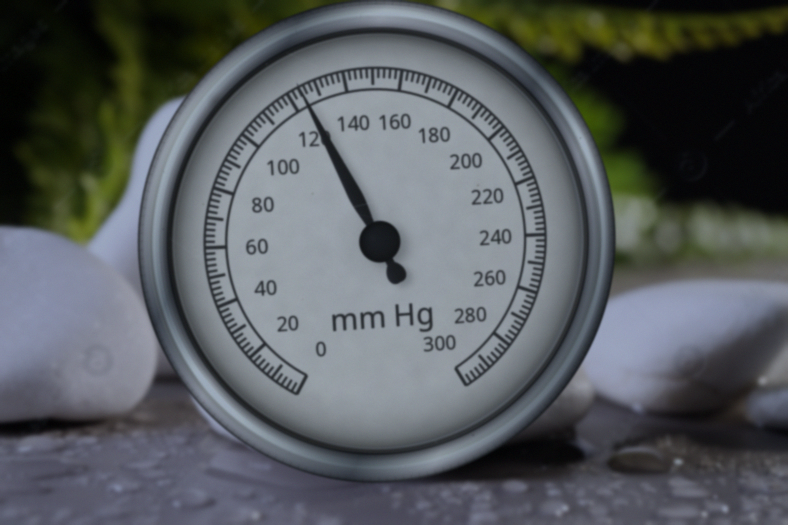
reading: {"value": 124, "unit": "mmHg"}
